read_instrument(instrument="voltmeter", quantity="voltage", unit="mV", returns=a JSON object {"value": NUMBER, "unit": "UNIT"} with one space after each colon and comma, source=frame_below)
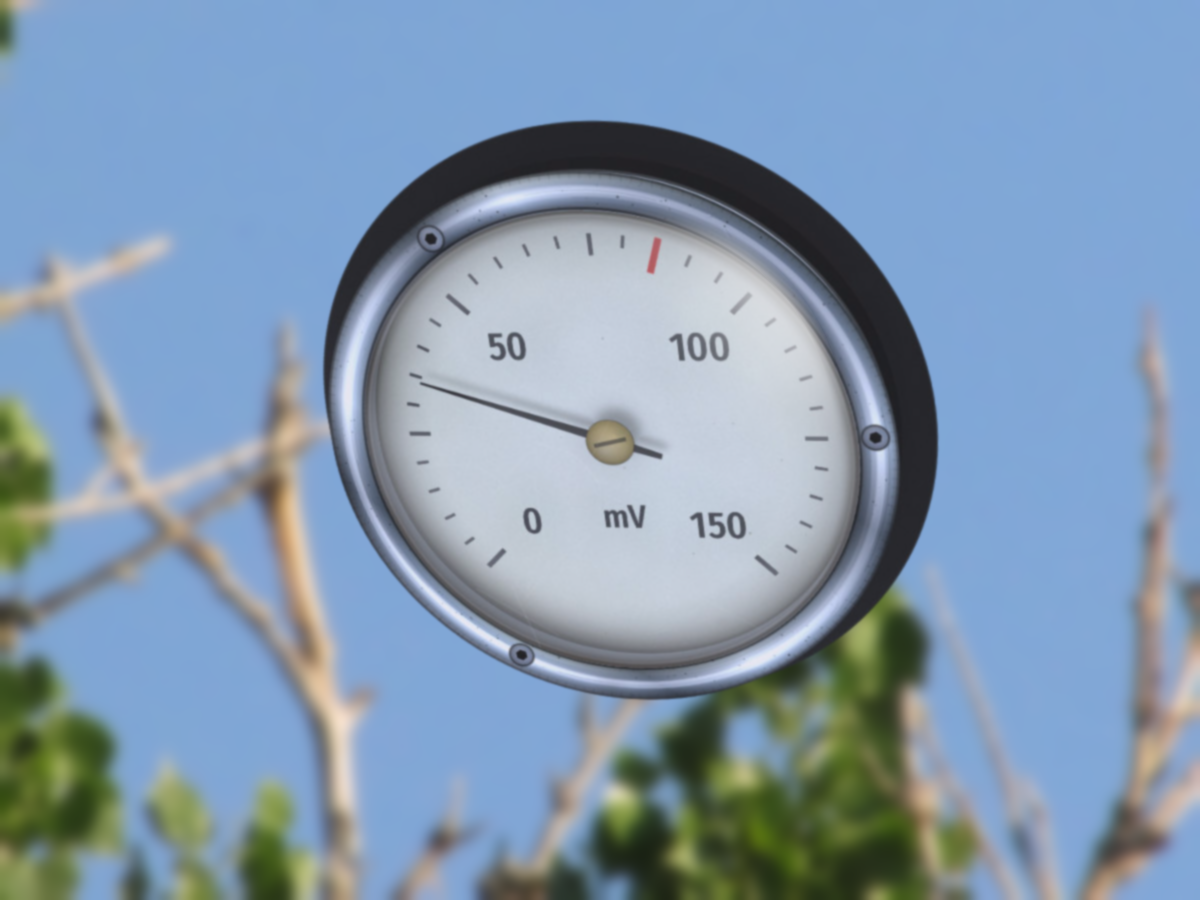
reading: {"value": 35, "unit": "mV"}
